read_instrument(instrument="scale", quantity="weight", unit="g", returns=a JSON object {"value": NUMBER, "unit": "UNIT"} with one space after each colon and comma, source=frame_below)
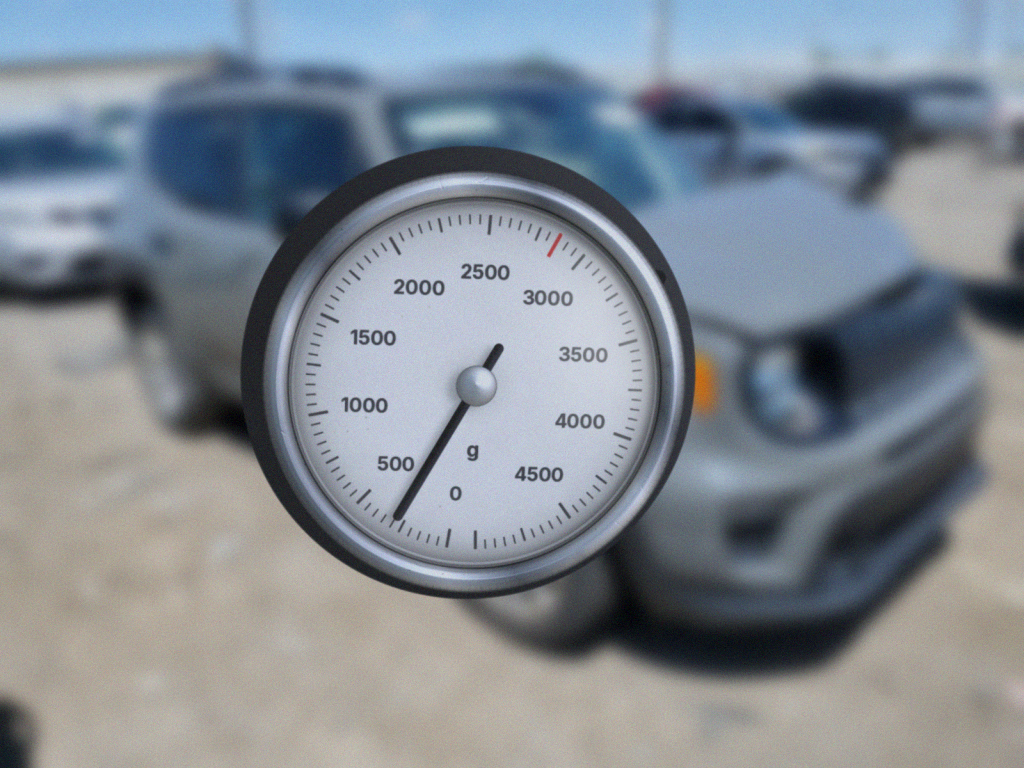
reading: {"value": 300, "unit": "g"}
